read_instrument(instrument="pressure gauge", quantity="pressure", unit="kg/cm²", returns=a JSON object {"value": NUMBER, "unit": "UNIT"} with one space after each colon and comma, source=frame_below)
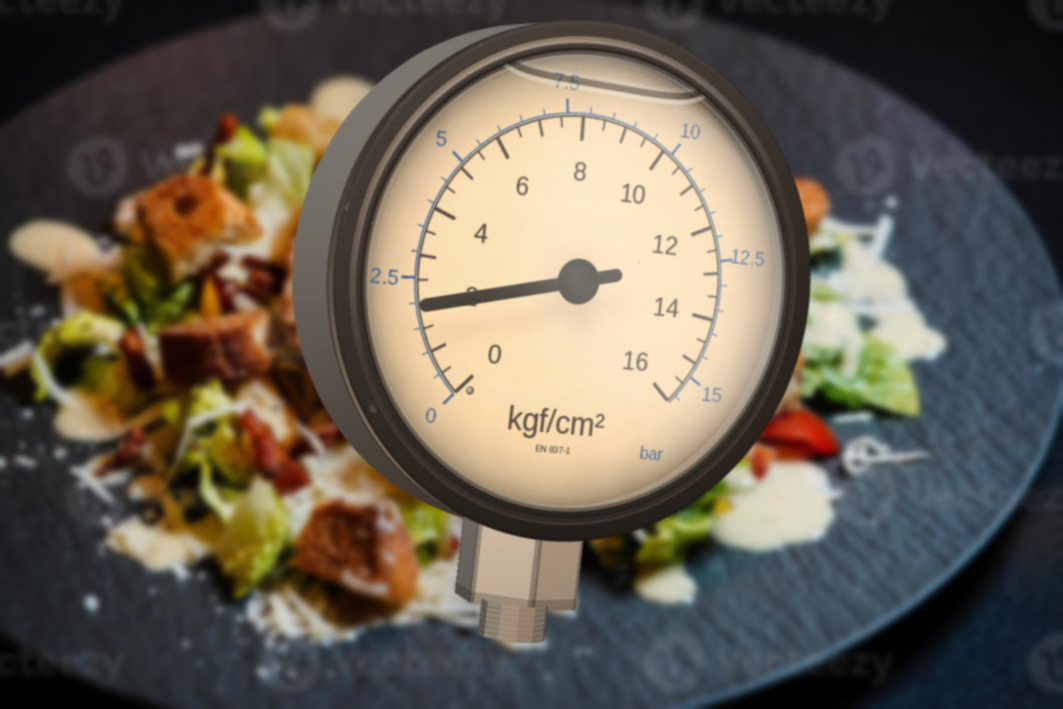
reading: {"value": 2, "unit": "kg/cm²"}
